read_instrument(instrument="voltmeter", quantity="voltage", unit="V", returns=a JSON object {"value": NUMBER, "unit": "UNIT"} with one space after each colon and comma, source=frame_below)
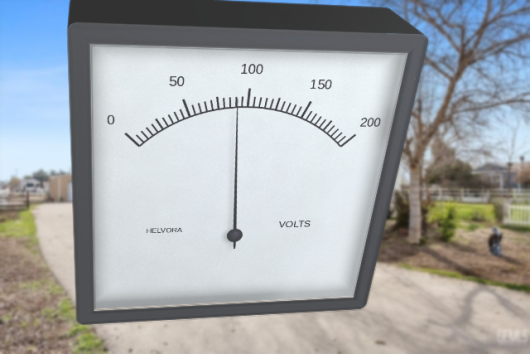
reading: {"value": 90, "unit": "V"}
